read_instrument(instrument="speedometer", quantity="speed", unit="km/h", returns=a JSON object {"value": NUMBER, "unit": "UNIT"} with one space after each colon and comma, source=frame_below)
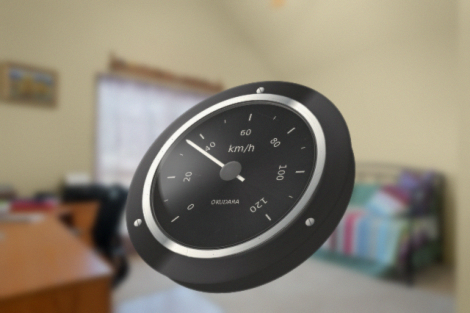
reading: {"value": 35, "unit": "km/h"}
